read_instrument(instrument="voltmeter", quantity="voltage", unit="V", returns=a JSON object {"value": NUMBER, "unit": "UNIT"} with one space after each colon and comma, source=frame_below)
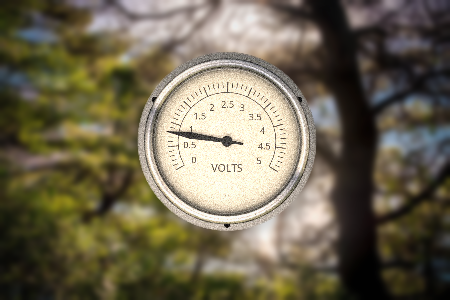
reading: {"value": 0.8, "unit": "V"}
